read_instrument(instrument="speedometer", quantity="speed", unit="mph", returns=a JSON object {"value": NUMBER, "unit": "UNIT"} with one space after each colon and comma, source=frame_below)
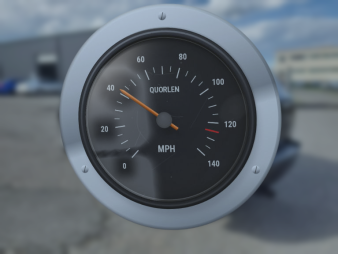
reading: {"value": 42.5, "unit": "mph"}
